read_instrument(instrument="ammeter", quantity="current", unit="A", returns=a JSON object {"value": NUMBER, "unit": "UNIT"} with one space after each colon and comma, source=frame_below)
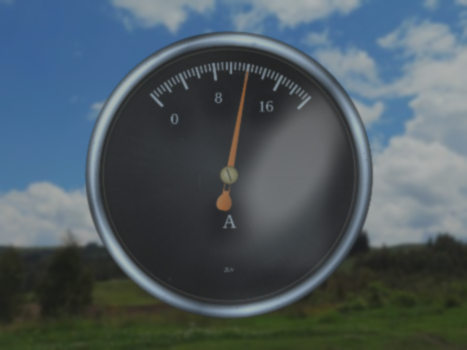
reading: {"value": 12, "unit": "A"}
